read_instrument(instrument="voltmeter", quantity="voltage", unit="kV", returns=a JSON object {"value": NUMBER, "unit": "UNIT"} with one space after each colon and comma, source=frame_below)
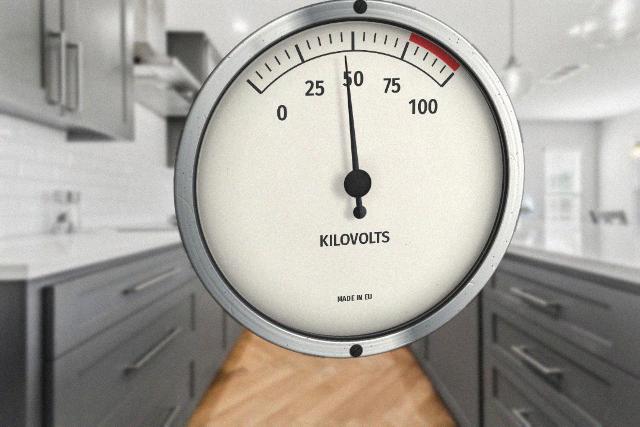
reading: {"value": 45, "unit": "kV"}
